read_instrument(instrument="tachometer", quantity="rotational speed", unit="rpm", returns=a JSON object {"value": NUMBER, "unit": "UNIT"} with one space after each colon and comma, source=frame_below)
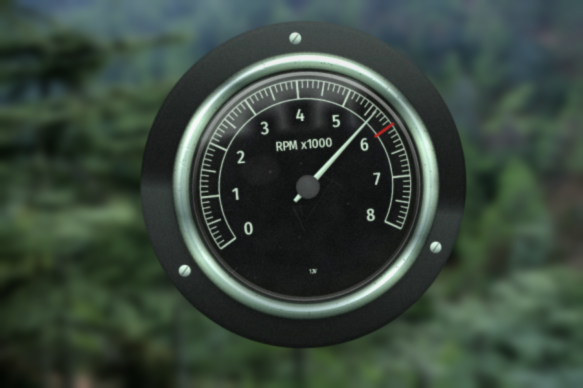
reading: {"value": 5600, "unit": "rpm"}
